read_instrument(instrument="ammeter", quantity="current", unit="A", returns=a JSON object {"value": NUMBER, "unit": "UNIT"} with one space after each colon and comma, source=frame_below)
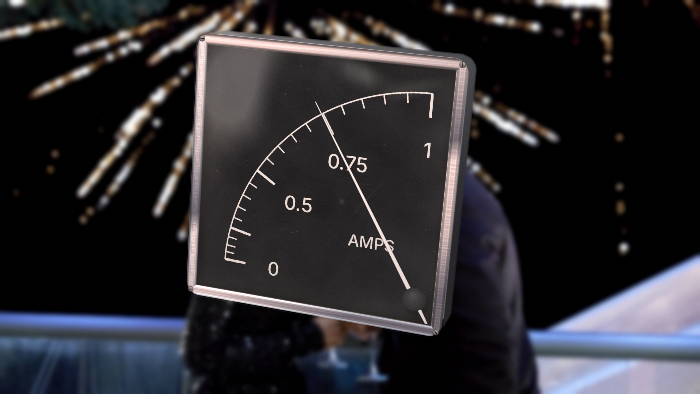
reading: {"value": 0.75, "unit": "A"}
